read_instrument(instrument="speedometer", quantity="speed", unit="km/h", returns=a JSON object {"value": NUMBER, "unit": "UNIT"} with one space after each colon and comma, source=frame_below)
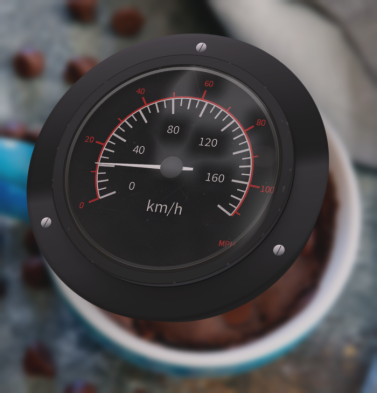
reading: {"value": 20, "unit": "km/h"}
